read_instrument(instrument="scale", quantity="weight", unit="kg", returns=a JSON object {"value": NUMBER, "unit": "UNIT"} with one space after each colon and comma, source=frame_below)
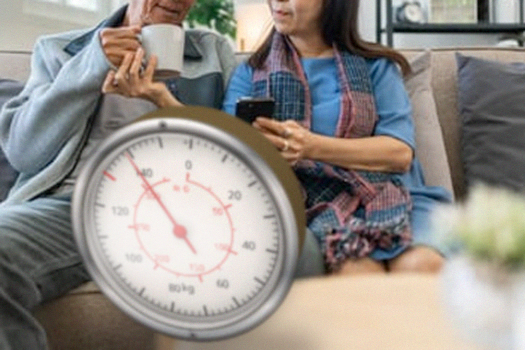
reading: {"value": 140, "unit": "kg"}
